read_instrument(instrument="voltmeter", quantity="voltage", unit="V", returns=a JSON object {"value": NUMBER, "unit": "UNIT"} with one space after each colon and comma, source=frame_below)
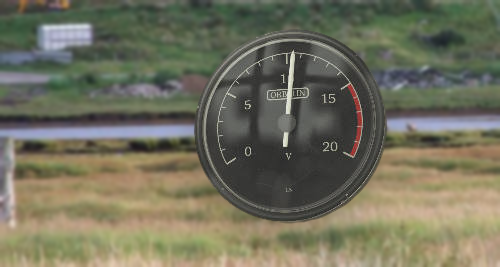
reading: {"value": 10.5, "unit": "V"}
